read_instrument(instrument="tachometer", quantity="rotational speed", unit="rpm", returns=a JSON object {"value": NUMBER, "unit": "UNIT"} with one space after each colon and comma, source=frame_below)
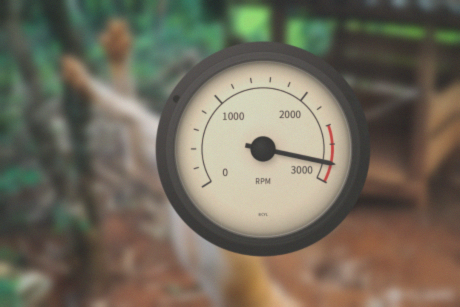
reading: {"value": 2800, "unit": "rpm"}
